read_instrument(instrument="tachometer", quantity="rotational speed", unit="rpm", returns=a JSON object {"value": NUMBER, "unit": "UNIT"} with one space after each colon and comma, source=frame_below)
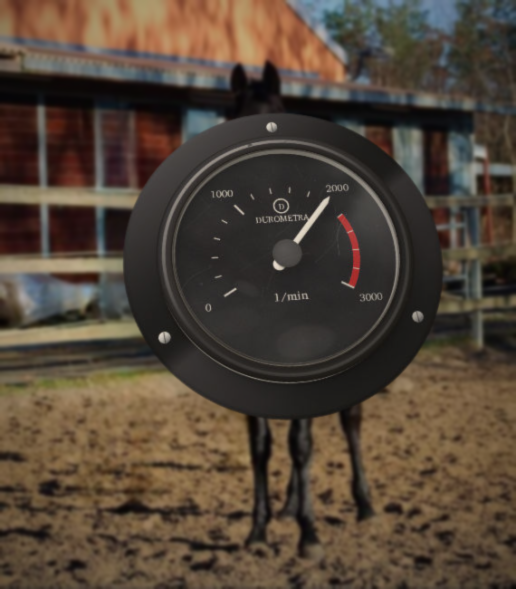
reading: {"value": 2000, "unit": "rpm"}
